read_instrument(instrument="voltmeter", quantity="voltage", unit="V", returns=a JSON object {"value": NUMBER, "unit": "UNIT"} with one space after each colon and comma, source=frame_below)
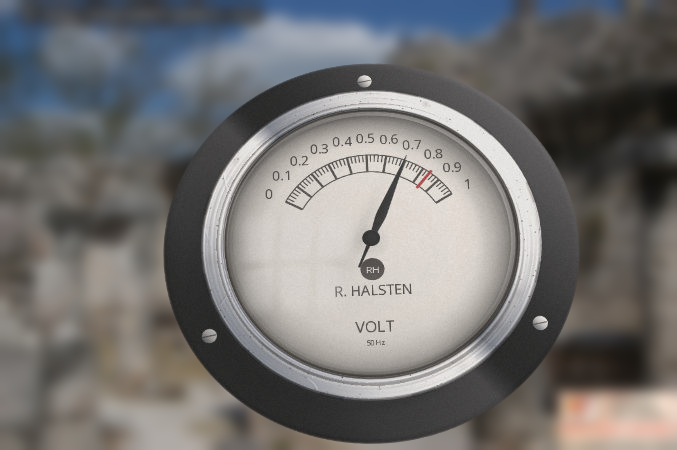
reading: {"value": 0.7, "unit": "V"}
